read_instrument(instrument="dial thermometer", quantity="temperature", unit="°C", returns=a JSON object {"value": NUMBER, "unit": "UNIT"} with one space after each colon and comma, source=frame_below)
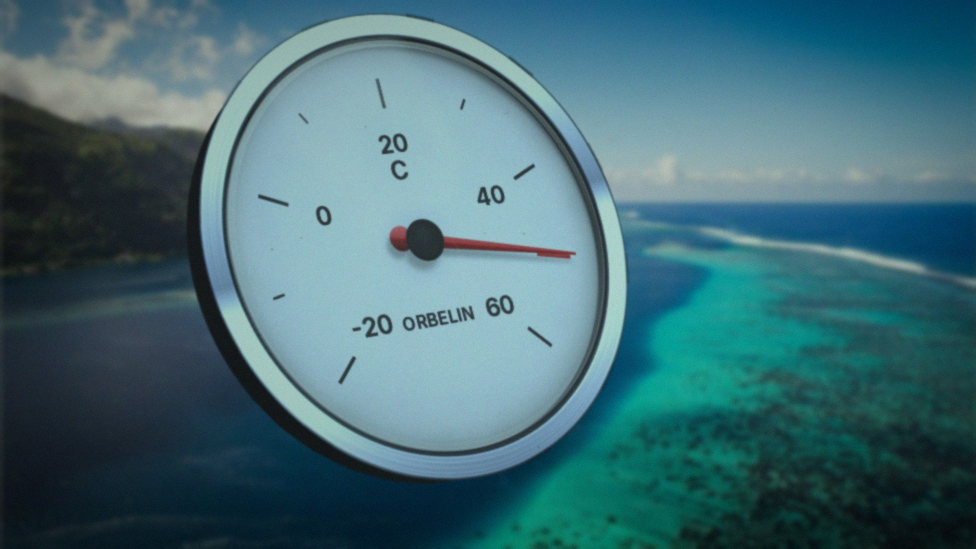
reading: {"value": 50, "unit": "°C"}
